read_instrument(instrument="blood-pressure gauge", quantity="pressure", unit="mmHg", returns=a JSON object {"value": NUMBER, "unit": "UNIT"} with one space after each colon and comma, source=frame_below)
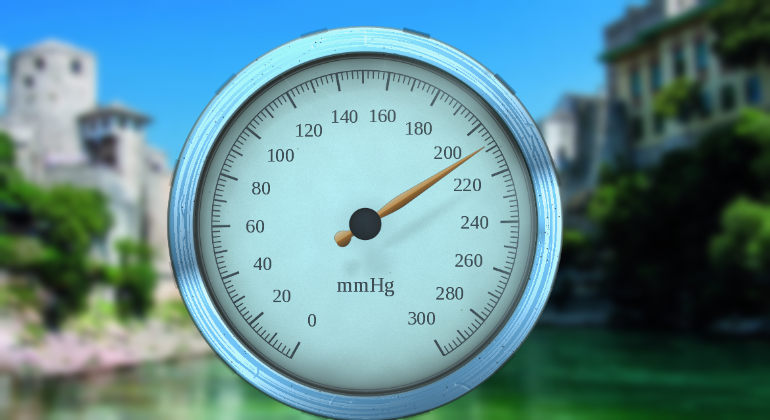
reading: {"value": 208, "unit": "mmHg"}
